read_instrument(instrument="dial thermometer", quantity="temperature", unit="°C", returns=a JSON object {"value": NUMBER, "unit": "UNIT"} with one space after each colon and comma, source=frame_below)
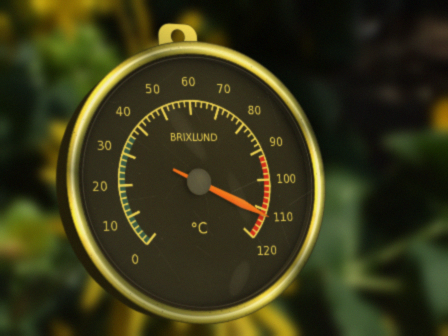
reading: {"value": 112, "unit": "°C"}
